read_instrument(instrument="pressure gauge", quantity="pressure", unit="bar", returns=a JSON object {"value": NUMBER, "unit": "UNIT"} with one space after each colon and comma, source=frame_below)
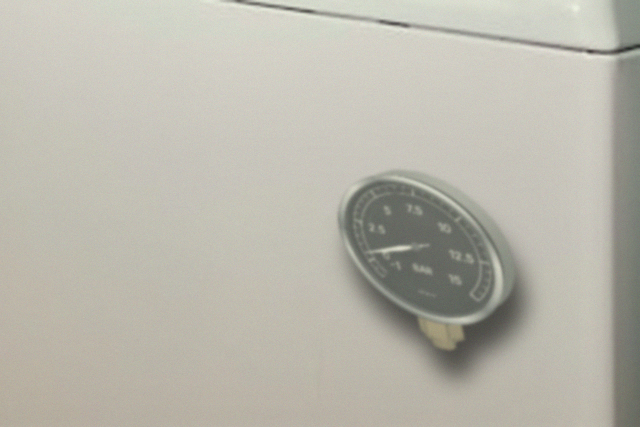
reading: {"value": 0.5, "unit": "bar"}
